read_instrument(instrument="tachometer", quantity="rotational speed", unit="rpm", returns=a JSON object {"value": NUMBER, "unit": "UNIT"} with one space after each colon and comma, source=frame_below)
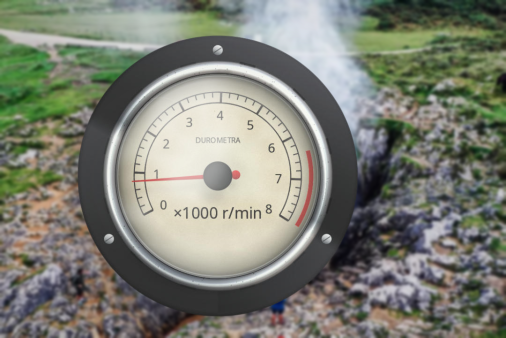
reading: {"value": 800, "unit": "rpm"}
